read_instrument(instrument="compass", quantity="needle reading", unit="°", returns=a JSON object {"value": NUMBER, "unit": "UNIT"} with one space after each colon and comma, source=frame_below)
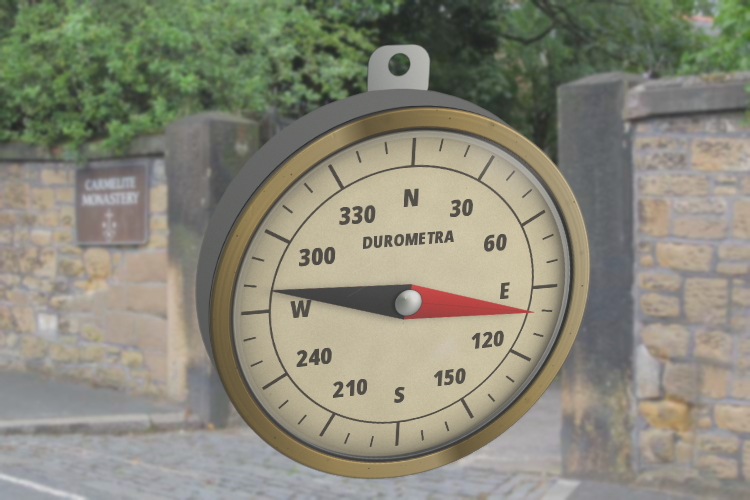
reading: {"value": 100, "unit": "°"}
